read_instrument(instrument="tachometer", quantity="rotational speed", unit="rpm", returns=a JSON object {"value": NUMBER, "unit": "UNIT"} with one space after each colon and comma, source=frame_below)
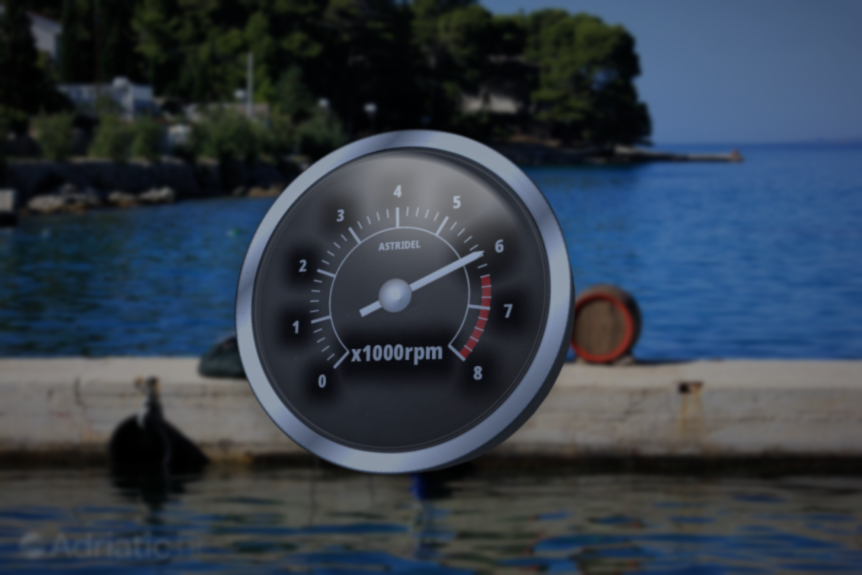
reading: {"value": 6000, "unit": "rpm"}
